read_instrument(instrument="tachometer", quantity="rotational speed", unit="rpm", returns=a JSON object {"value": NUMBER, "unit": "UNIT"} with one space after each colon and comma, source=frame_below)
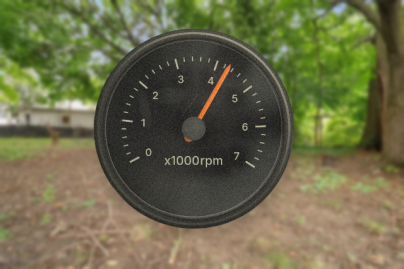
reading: {"value": 4300, "unit": "rpm"}
